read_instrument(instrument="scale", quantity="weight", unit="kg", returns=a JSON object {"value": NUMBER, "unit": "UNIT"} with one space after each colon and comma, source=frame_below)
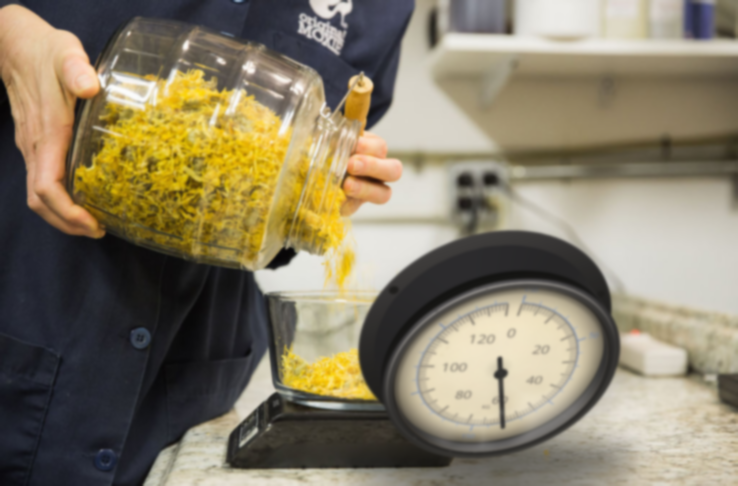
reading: {"value": 60, "unit": "kg"}
